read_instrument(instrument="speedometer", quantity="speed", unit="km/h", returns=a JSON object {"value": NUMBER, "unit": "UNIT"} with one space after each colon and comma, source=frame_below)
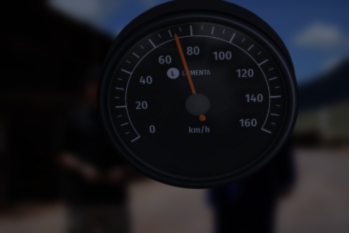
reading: {"value": 72.5, "unit": "km/h"}
